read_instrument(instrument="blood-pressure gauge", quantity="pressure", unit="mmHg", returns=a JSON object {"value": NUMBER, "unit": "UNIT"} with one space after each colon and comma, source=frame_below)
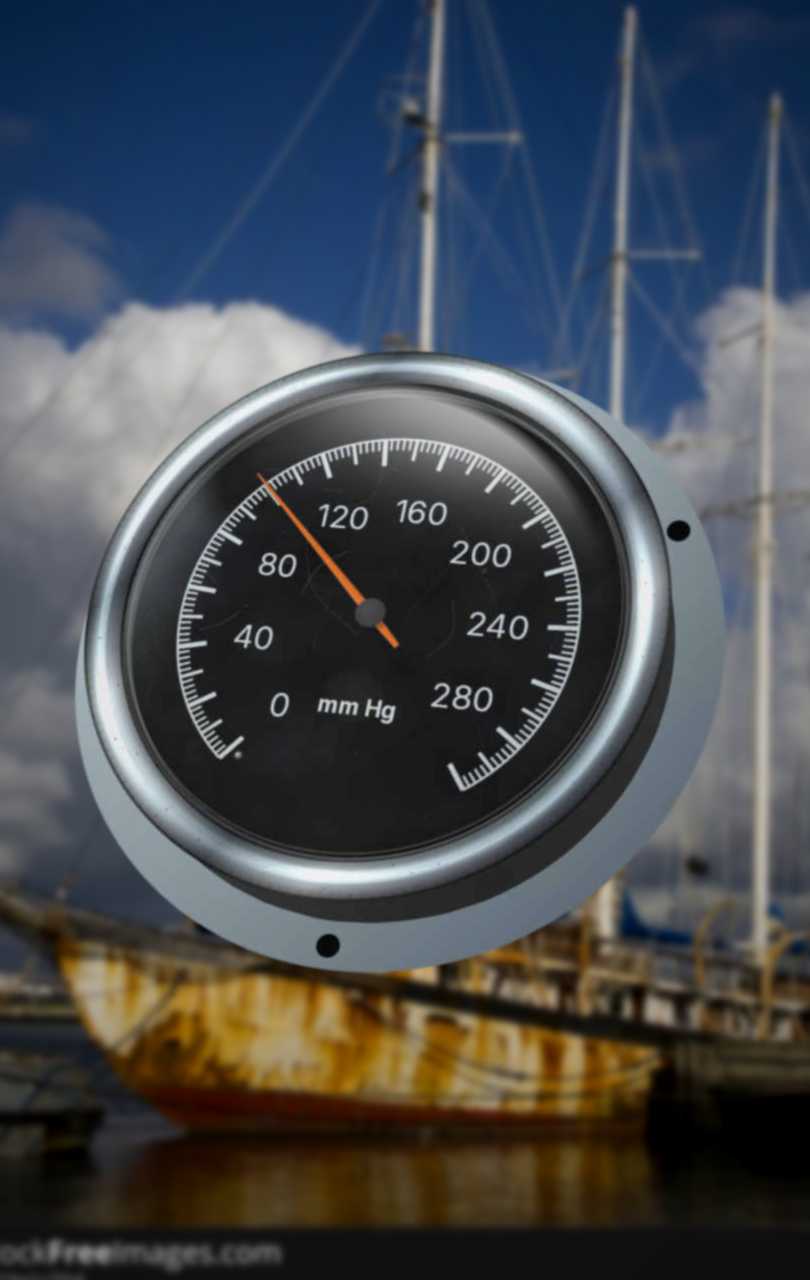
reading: {"value": 100, "unit": "mmHg"}
